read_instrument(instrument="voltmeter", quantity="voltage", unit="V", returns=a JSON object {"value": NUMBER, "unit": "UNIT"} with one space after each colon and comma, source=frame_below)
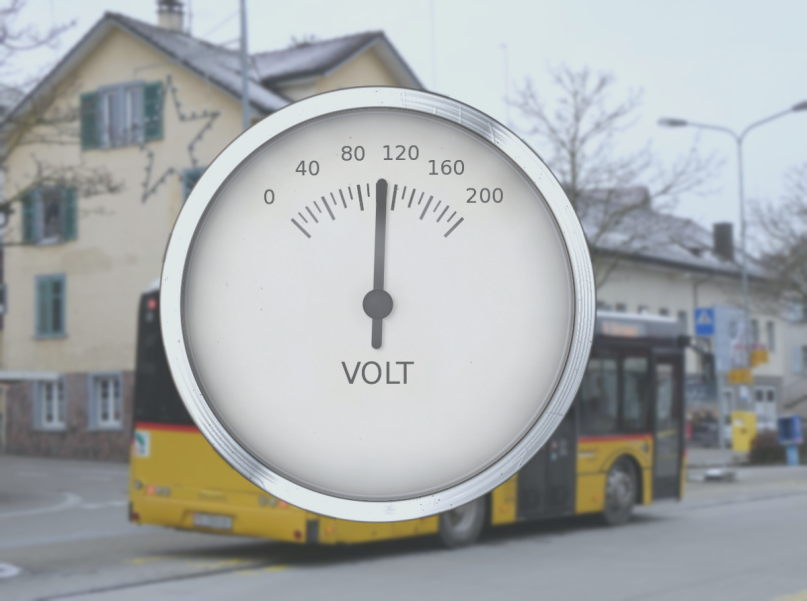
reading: {"value": 105, "unit": "V"}
